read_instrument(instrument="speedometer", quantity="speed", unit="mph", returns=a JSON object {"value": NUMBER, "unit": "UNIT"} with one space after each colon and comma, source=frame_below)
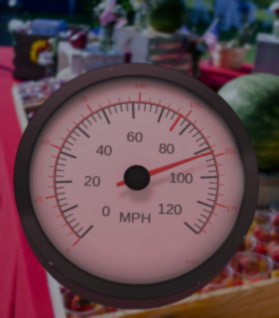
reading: {"value": 92, "unit": "mph"}
